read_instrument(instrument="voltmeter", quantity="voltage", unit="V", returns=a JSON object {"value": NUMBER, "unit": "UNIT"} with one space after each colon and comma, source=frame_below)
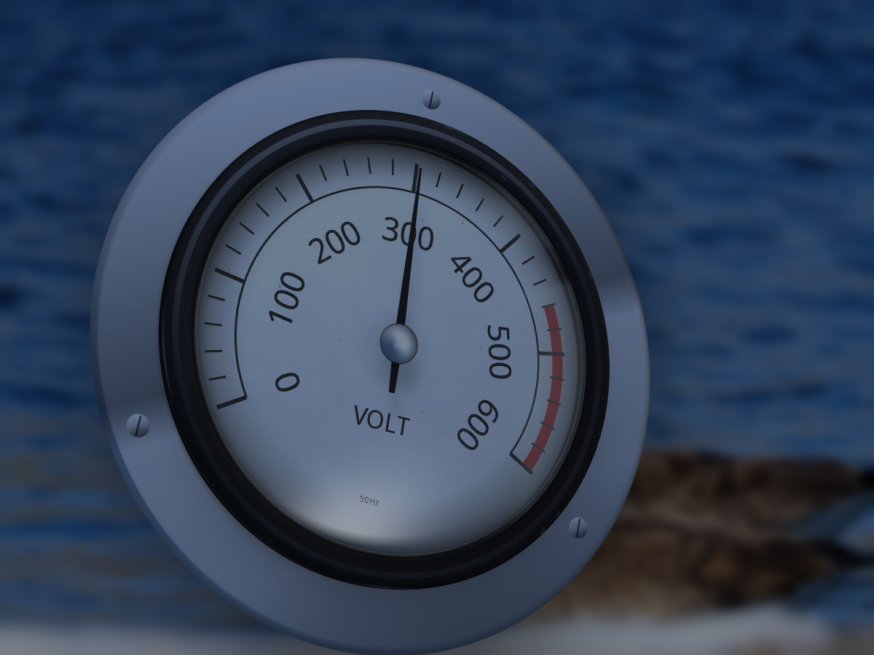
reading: {"value": 300, "unit": "V"}
